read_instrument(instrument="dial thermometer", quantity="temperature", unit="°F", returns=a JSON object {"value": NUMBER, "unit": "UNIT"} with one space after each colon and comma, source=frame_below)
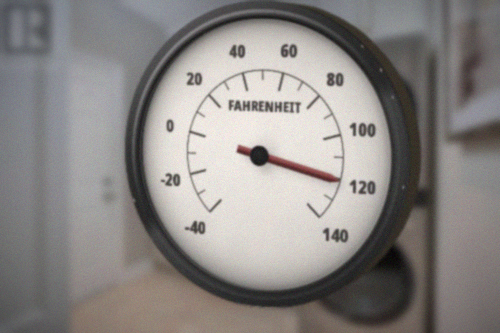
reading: {"value": 120, "unit": "°F"}
